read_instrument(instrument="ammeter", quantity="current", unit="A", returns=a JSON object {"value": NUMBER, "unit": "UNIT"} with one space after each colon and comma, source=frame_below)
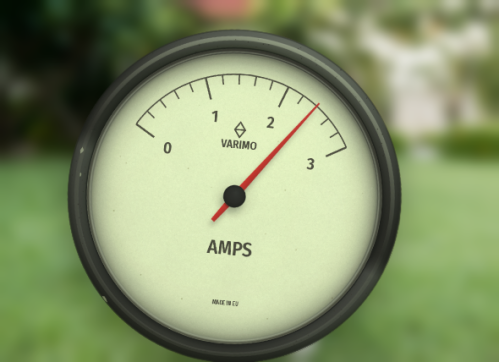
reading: {"value": 2.4, "unit": "A"}
